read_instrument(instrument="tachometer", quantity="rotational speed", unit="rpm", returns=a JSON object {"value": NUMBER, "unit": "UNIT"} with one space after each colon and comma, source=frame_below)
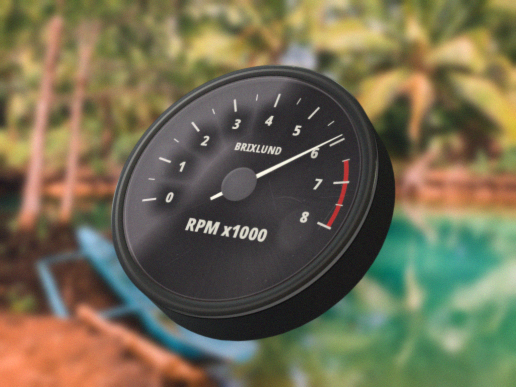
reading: {"value": 6000, "unit": "rpm"}
